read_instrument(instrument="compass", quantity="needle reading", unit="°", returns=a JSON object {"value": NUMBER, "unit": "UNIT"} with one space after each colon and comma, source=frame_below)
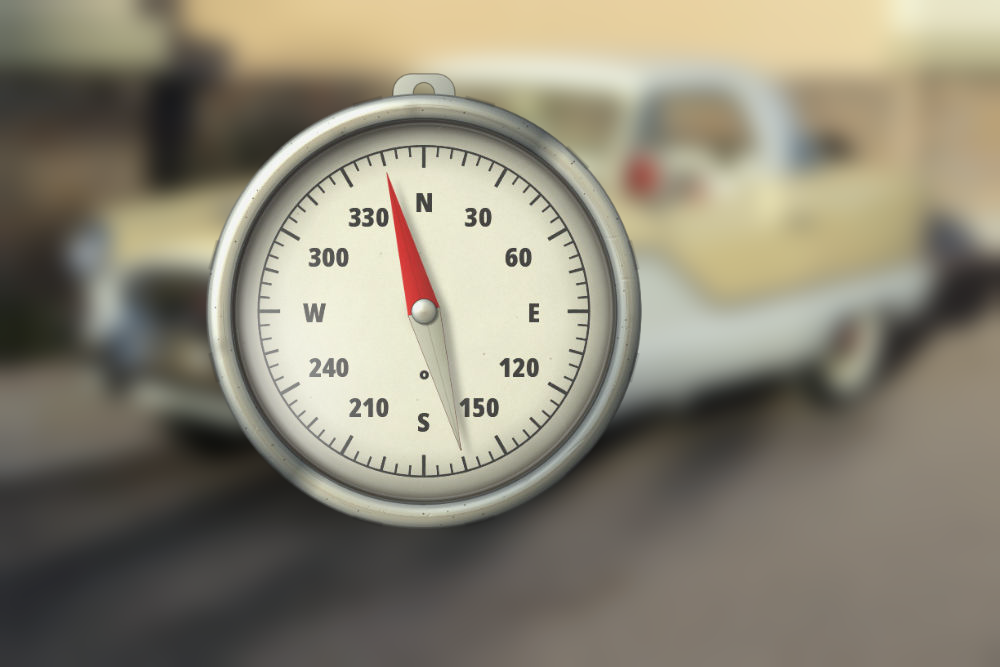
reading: {"value": 345, "unit": "°"}
